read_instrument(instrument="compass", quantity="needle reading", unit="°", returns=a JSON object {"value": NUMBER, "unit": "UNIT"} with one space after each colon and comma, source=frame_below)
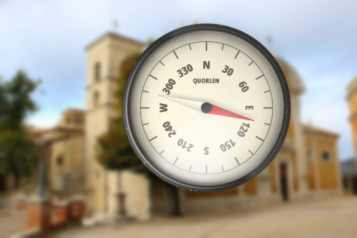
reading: {"value": 105, "unit": "°"}
